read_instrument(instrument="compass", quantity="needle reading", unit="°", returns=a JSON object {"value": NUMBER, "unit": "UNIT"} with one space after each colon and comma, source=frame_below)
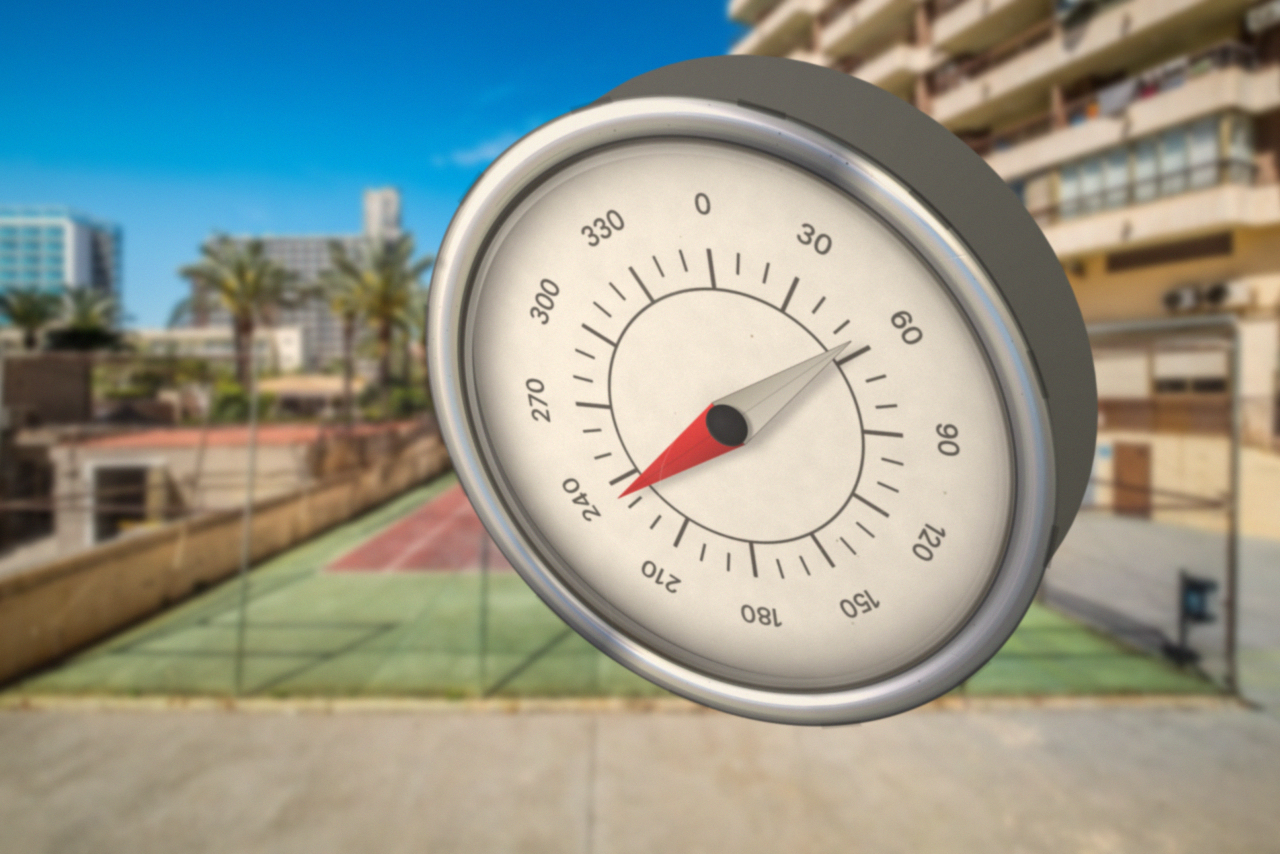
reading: {"value": 235, "unit": "°"}
